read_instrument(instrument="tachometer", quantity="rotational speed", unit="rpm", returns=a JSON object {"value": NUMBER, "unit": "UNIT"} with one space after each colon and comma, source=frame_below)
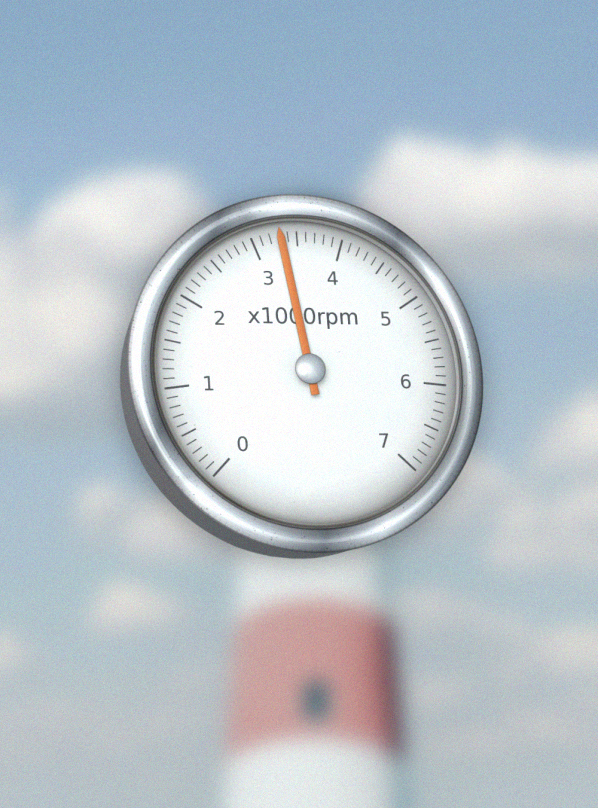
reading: {"value": 3300, "unit": "rpm"}
